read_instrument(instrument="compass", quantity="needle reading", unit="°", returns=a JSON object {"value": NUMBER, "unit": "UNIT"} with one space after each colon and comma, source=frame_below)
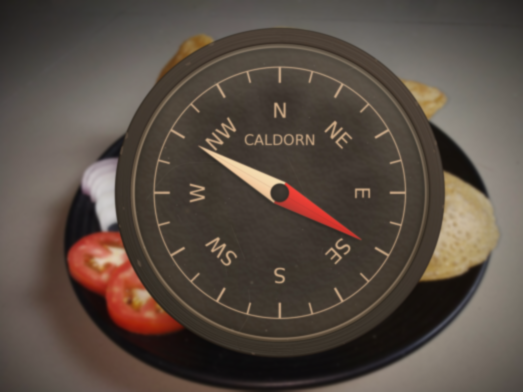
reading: {"value": 120, "unit": "°"}
